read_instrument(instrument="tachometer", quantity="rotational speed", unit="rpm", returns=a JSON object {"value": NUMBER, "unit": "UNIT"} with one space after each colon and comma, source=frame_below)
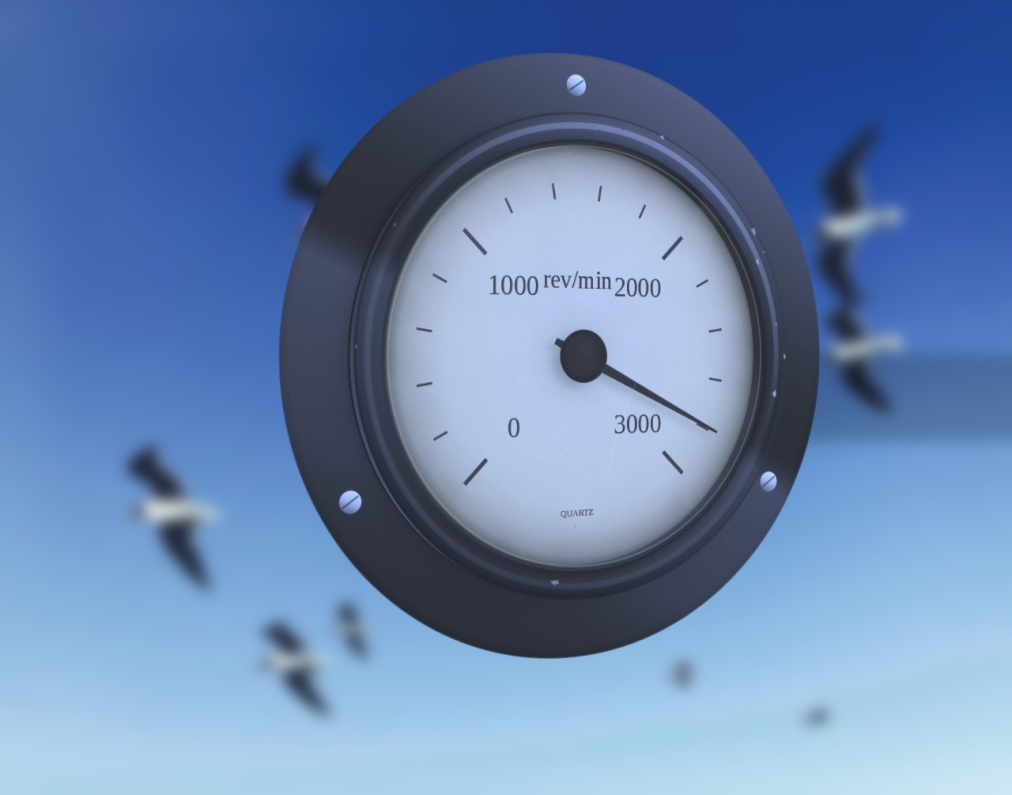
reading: {"value": 2800, "unit": "rpm"}
